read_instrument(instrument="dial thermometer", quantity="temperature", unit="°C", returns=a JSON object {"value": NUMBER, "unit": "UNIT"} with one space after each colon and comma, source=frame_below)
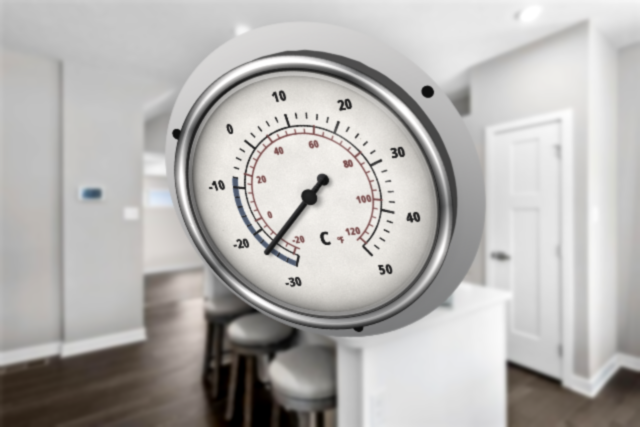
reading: {"value": -24, "unit": "°C"}
